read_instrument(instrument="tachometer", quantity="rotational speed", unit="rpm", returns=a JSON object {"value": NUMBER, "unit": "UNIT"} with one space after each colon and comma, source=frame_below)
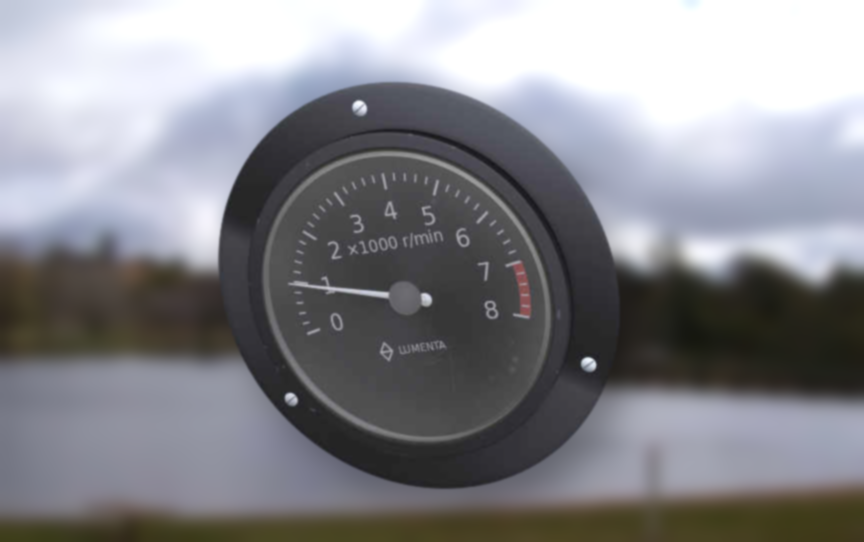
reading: {"value": 1000, "unit": "rpm"}
